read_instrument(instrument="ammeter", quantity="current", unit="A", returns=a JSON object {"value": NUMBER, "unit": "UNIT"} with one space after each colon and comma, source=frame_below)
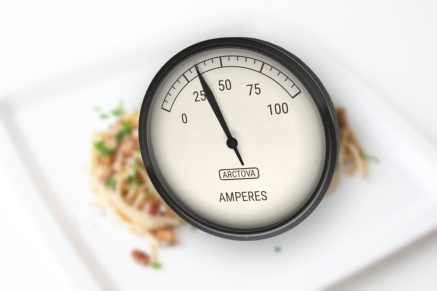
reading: {"value": 35, "unit": "A"}
